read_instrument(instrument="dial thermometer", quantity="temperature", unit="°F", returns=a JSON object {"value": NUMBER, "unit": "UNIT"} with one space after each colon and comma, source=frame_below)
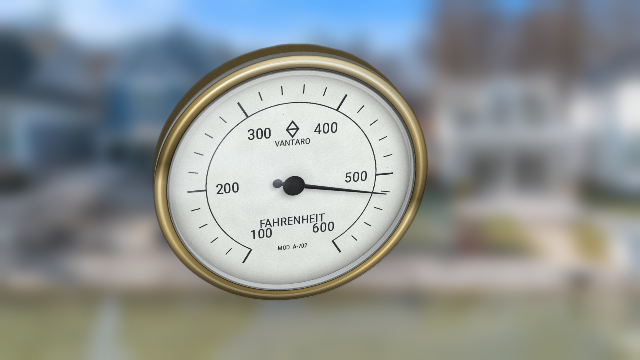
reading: {"value": 520, "unit": "°F"}
